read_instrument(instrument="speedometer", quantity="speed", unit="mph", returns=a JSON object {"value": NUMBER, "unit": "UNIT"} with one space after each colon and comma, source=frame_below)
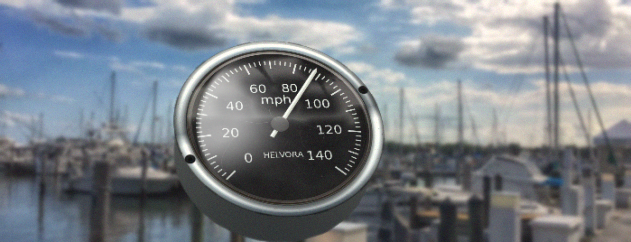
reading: {"value": 88, "unit": "mph"}
